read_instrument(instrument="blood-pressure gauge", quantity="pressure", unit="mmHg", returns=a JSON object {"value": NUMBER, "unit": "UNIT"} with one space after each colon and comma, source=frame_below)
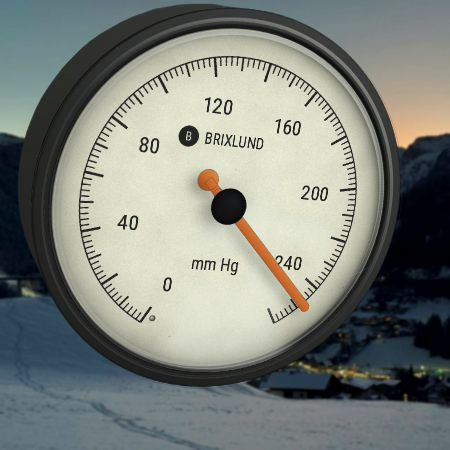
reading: {"value": 248, "unit": "mmHg"}
